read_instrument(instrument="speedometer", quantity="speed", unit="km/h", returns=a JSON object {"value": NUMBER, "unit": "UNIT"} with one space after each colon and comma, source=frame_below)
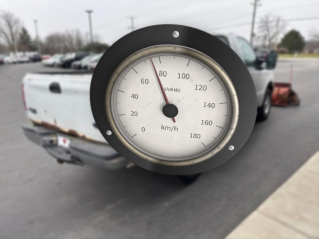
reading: {"value": 75, "unit": "km/h"}
